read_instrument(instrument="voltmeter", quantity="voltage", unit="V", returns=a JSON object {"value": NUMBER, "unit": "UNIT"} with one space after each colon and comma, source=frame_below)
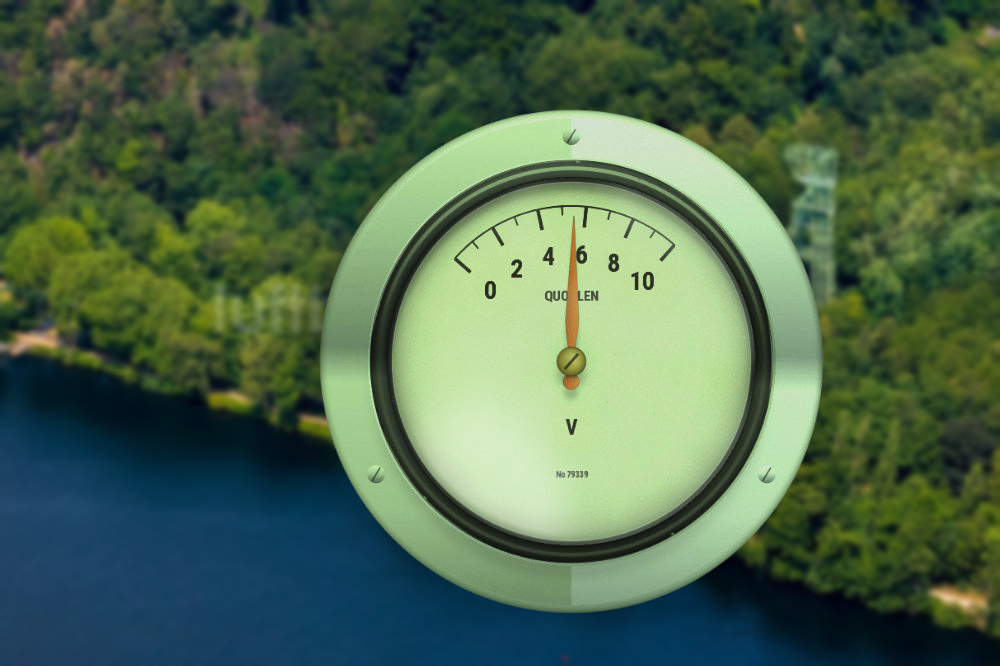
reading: {"value": 5.5, "unit": "V"}
